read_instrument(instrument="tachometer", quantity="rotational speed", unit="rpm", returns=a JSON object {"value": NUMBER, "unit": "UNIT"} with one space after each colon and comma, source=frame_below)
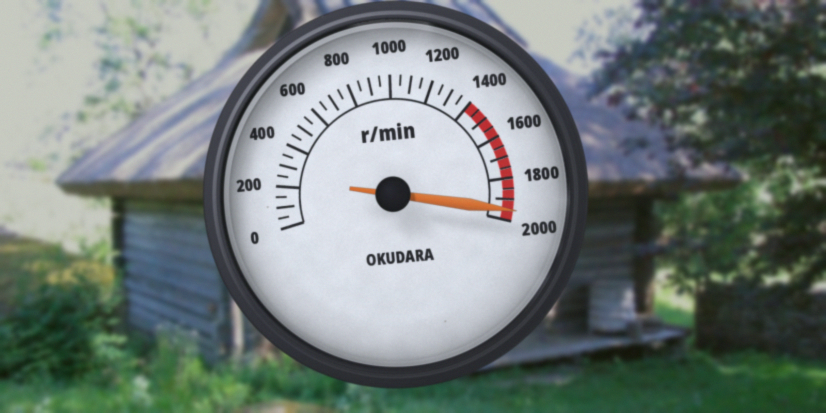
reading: {"value": 1950, "unit": "rpm"}
